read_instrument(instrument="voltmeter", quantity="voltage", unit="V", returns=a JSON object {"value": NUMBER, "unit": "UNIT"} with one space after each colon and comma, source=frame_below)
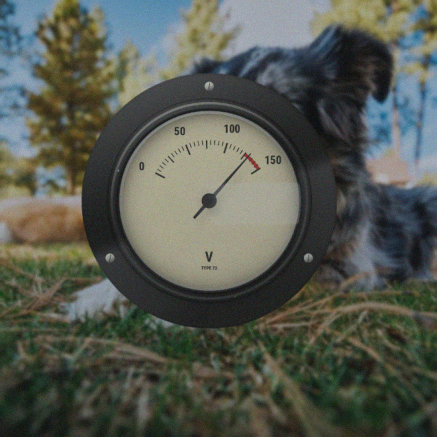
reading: {"value": 130, "unit": "V"}
